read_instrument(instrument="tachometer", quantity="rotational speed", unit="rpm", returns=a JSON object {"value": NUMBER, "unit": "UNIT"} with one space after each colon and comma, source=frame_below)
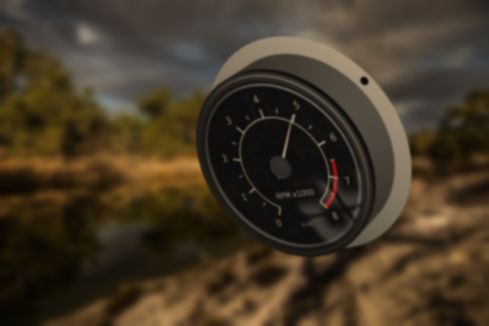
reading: {"value": 5000, "unit": "rpm"}
